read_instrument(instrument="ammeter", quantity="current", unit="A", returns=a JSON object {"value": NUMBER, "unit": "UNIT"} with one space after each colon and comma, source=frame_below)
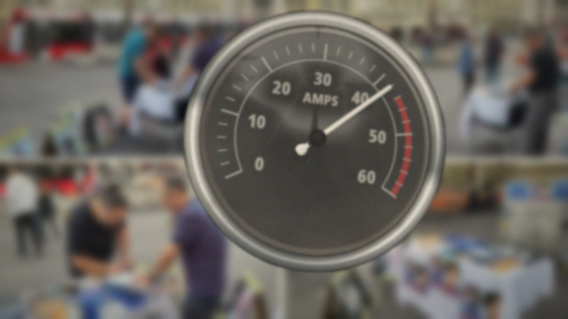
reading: {"value": 42, "unit": "A"}
